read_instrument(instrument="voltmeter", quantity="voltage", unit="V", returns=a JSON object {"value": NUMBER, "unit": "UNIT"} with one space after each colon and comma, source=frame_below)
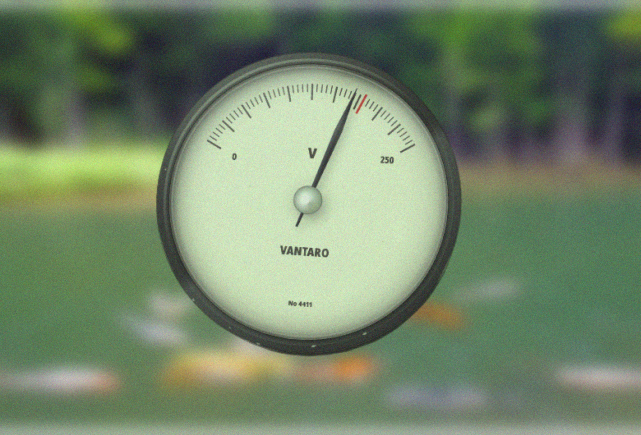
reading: {"value": 170, "unit": "V"}
